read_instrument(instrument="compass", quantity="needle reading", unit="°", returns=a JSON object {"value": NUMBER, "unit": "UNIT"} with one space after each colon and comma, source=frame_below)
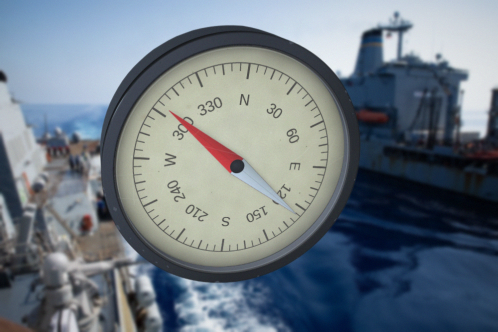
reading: {"value": 305, "unit": "°"}
